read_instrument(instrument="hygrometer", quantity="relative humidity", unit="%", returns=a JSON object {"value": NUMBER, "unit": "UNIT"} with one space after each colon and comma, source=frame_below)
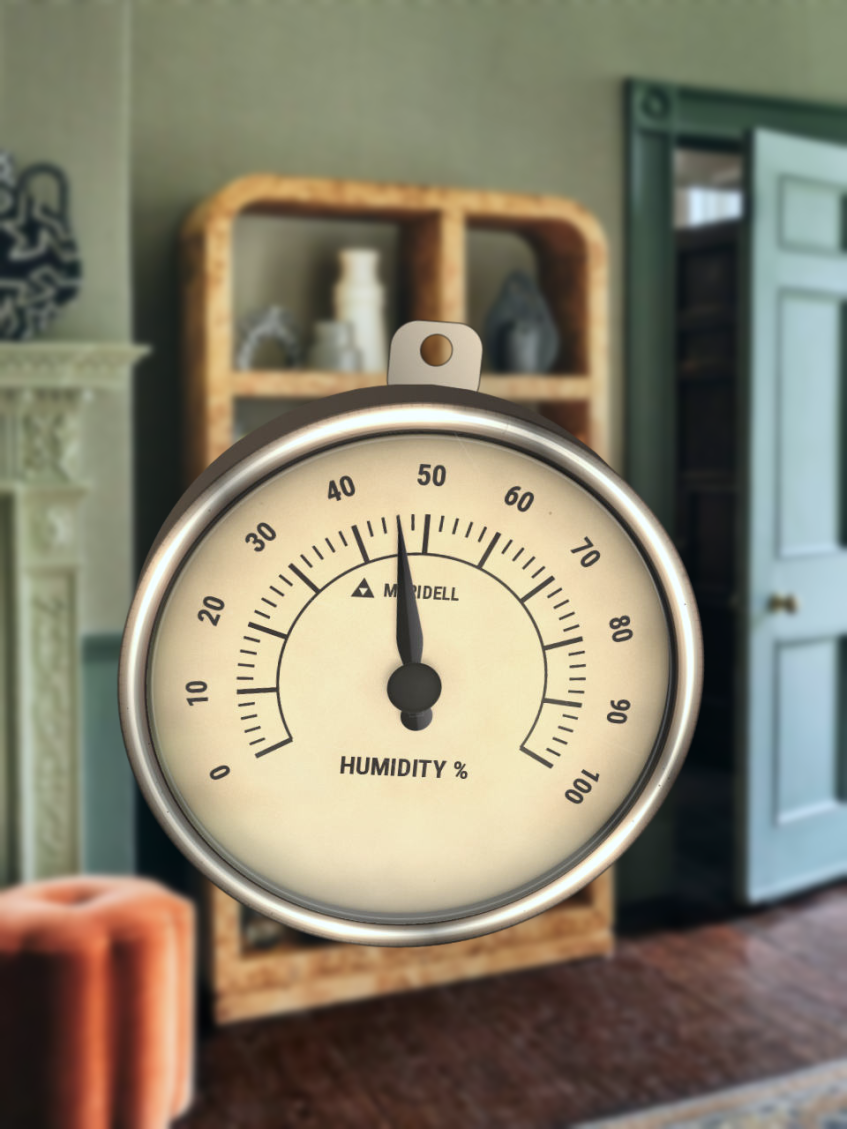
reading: {"value": 46, "unit": "%"}
